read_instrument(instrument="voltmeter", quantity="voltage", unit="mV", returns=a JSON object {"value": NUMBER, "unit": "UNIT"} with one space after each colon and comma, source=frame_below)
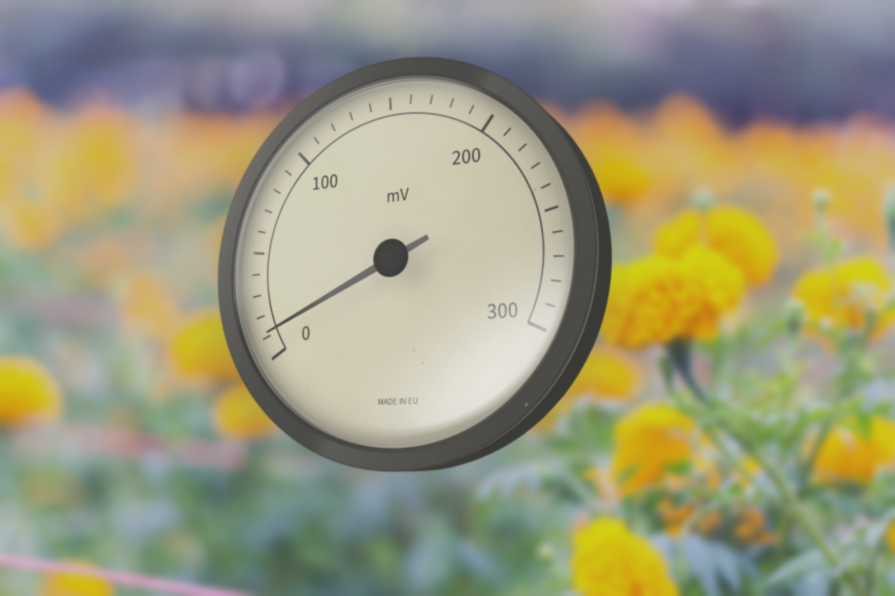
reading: {"value": 10, "unit": "mV"}
